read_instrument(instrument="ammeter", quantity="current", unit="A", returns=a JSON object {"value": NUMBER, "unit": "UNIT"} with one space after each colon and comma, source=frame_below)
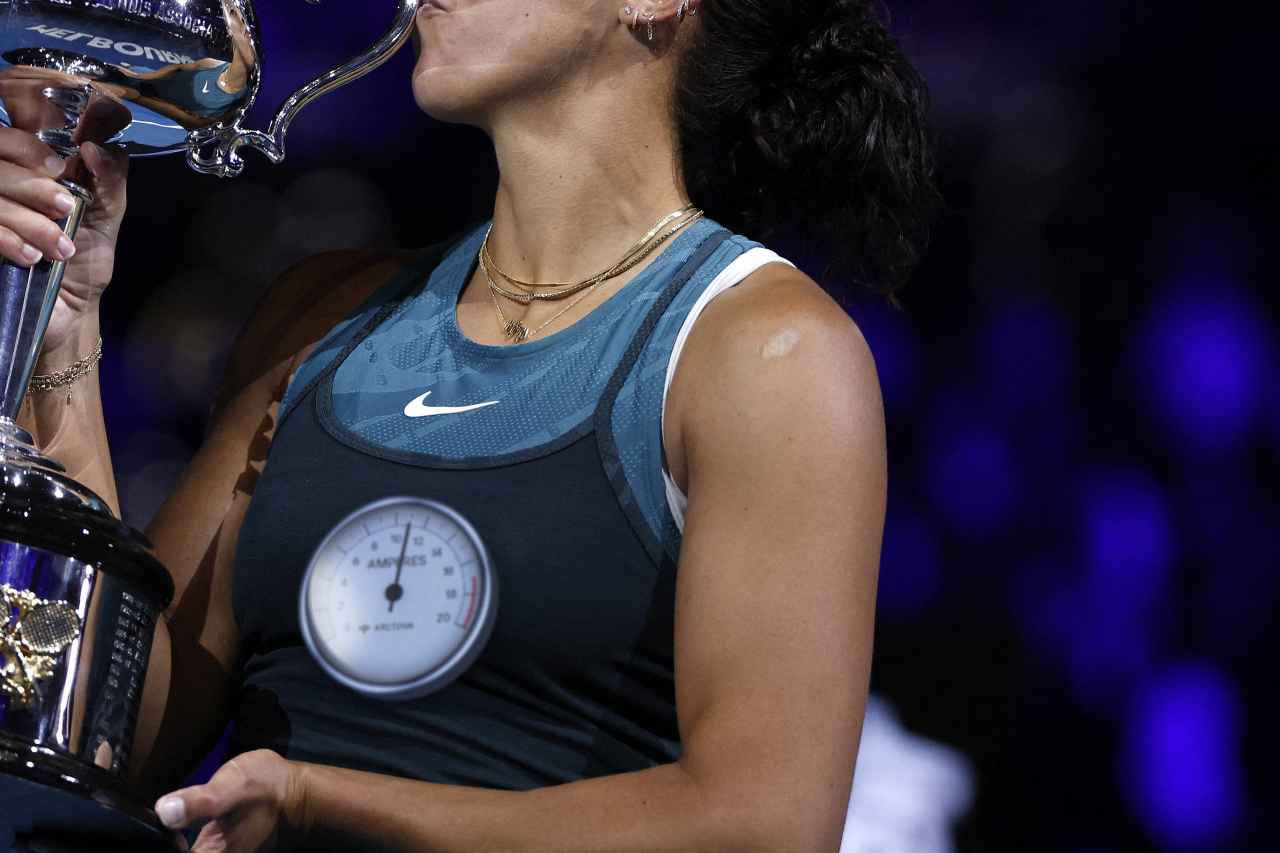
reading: {"value": 11, "unit": "A"}
